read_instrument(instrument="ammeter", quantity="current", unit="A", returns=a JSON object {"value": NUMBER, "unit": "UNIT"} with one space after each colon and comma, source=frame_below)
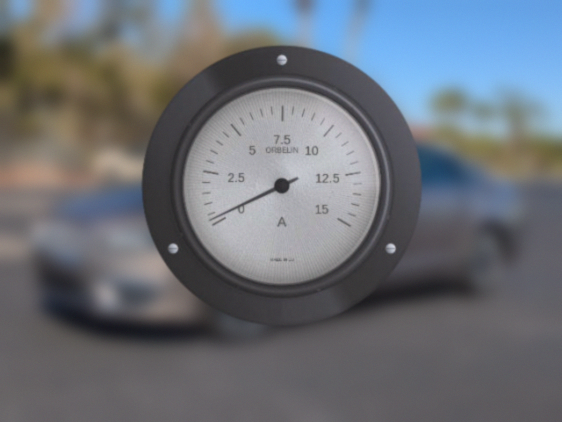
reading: {"value": 0.25, "unit": "A"}
